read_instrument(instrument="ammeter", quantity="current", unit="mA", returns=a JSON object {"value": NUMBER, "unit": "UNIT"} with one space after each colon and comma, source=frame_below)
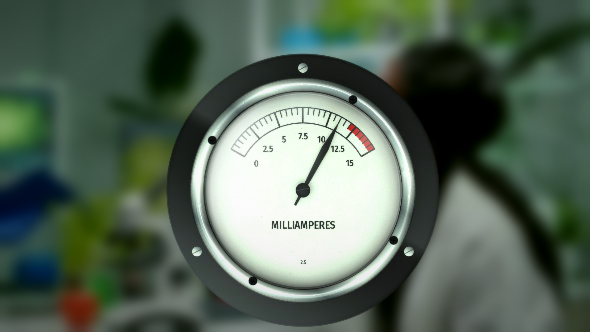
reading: {"value": 11, "unit": "mA"}
